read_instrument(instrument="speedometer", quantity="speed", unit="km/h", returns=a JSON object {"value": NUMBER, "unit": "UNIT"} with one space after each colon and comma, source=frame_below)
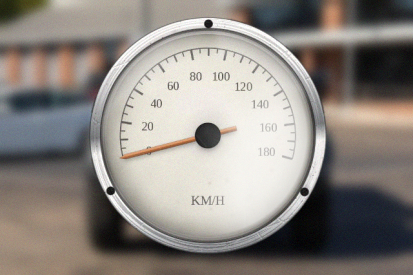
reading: {"value": 0, "unit": "km/h"}
